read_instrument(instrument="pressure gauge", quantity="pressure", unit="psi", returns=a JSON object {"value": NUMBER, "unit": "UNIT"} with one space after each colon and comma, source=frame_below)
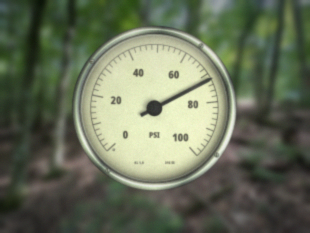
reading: {"value": 72, "unit": "psi"}
